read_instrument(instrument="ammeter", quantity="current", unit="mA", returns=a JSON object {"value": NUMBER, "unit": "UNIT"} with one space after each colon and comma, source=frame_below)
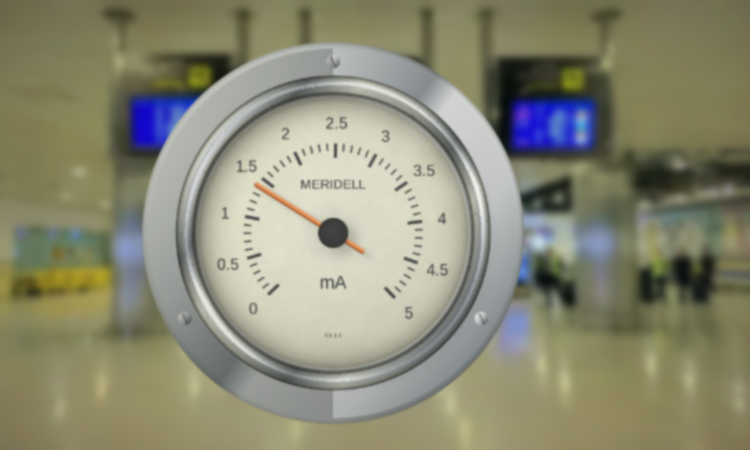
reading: {"value": 1.4, "unit": "mA"}
